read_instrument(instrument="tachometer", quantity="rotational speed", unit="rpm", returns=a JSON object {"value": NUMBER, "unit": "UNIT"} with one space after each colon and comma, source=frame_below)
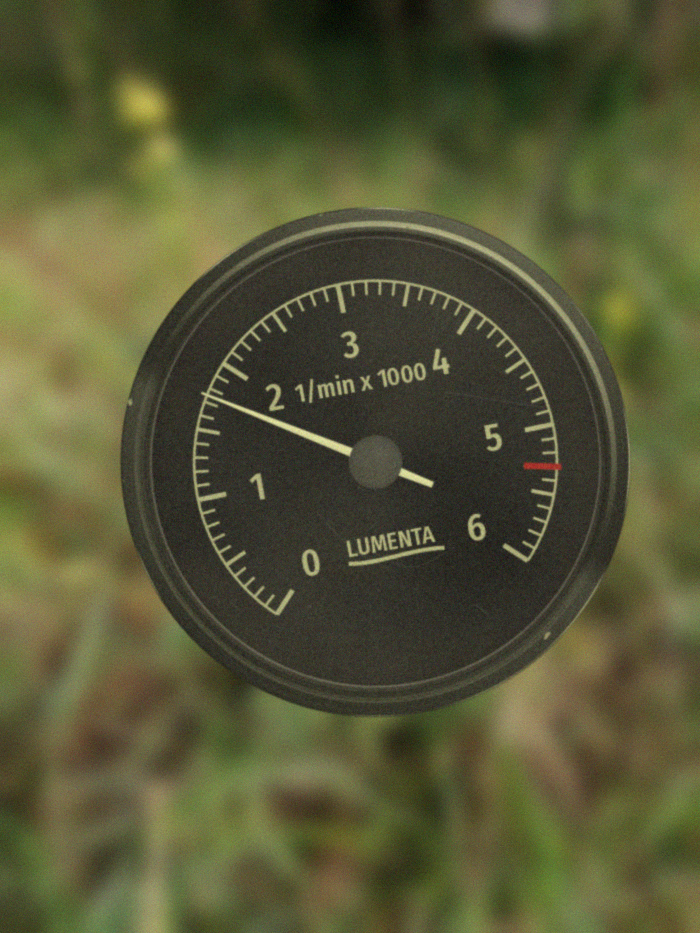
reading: {"value": 1750, "unit": "rpm"}
